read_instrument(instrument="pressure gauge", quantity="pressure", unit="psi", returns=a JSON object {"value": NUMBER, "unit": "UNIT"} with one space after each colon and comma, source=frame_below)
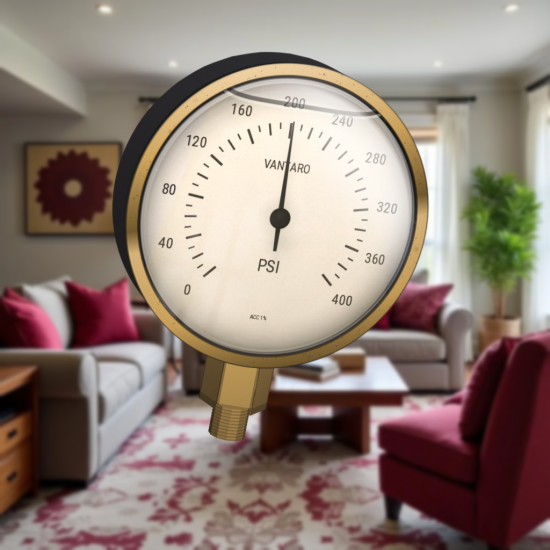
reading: {"value": 200, "unit": "psi"}
